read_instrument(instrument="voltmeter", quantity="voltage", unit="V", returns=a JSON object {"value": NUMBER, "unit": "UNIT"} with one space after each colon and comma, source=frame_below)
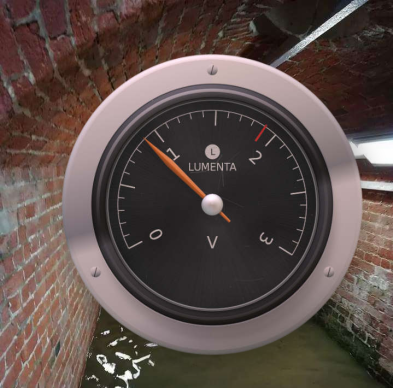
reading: {"value": 0.9, "unit": "V"}
